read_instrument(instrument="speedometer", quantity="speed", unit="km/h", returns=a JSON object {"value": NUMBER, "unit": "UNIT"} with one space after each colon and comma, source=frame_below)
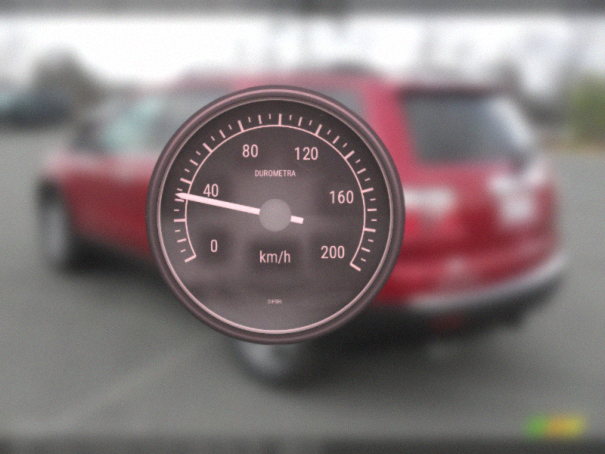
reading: {"value": 32.5, "unit": "km/h"}
